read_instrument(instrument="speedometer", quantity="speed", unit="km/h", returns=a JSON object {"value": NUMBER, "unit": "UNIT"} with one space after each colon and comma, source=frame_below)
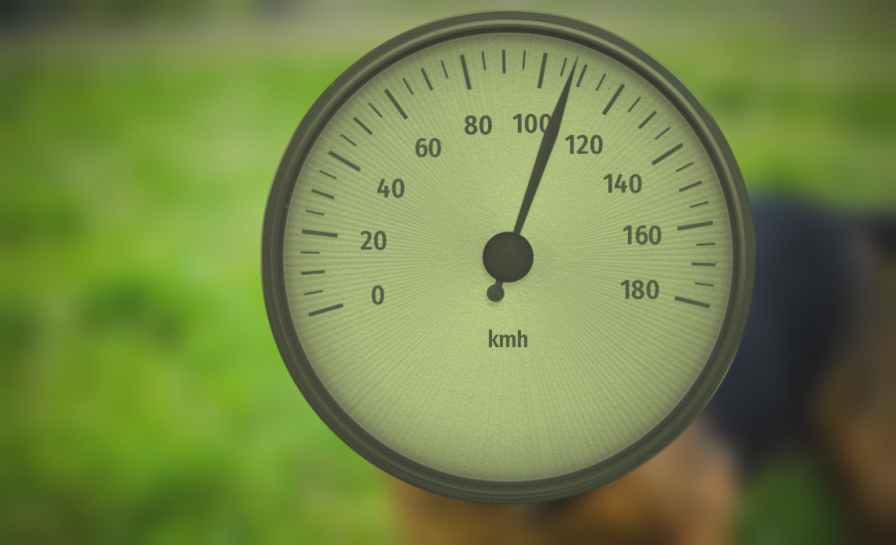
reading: {"value": 107.5, "unit": "km/h"}
